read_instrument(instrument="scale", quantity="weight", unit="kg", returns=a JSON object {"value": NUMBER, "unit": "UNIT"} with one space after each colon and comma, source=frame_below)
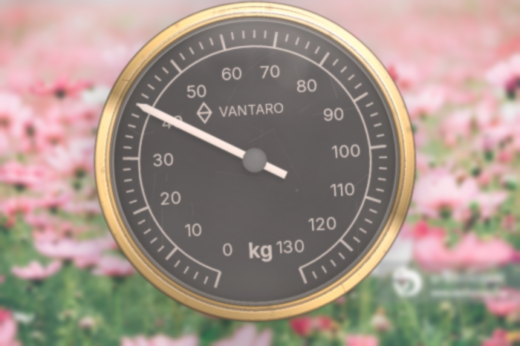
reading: {"value": 40, "unit": "kg"}
